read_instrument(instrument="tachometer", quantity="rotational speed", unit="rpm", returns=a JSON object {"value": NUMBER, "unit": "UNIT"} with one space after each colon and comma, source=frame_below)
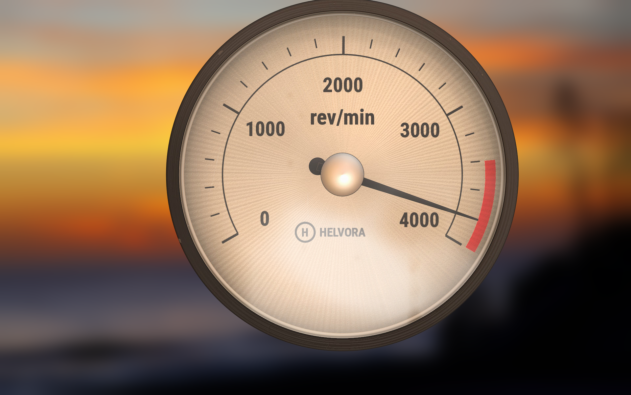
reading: {"value": 3800, "unit": "rpm"}
